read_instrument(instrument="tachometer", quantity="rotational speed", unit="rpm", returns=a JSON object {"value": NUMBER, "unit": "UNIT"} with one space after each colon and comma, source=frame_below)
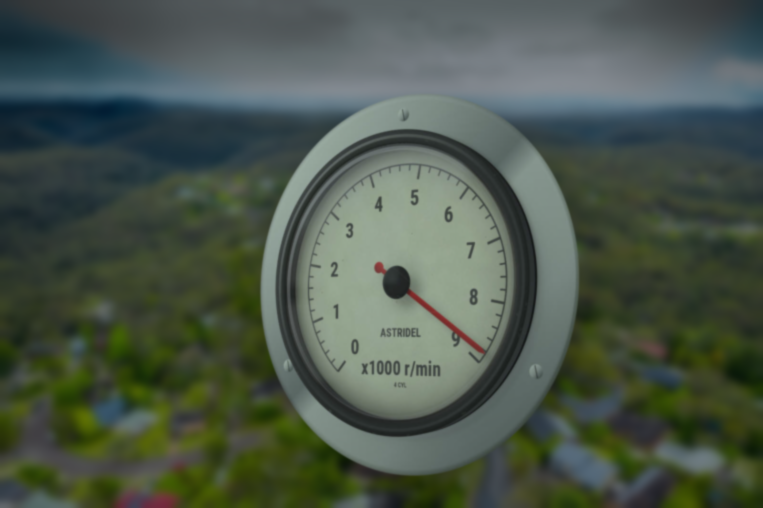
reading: {"value": 8800, "unit": "rpm"}
